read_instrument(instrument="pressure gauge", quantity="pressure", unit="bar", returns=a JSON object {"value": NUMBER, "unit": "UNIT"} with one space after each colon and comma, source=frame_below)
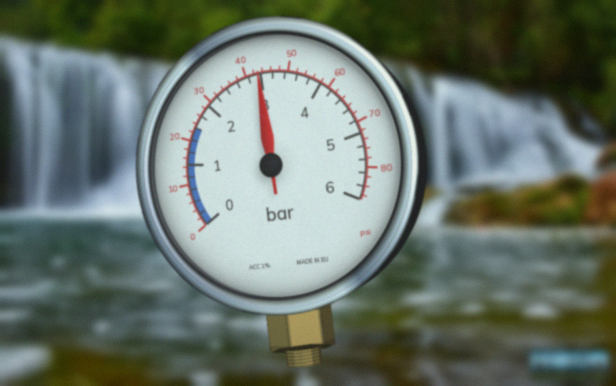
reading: {"value": 3, "unit": "bar"}
